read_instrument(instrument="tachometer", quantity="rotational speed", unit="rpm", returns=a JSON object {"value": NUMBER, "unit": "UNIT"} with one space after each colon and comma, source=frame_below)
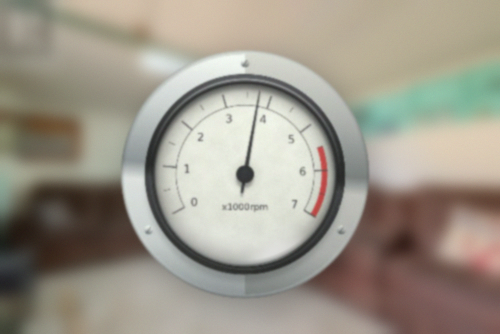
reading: {"value": 3750, "unit": "rpm"}
